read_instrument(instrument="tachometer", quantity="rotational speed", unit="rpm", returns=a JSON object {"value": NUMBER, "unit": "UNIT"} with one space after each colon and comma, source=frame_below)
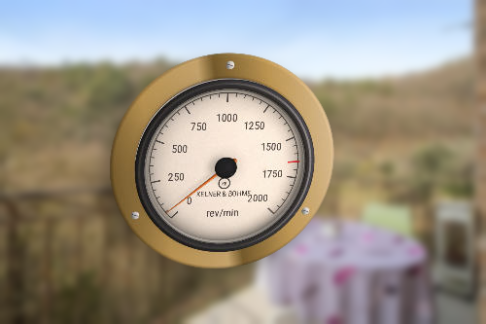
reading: {"value": 50, "unit": "rpm"}
